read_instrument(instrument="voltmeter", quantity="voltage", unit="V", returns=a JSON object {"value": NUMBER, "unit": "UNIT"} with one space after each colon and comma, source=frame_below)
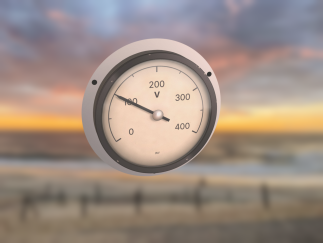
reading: {"value": 100, "unit": "V"}
